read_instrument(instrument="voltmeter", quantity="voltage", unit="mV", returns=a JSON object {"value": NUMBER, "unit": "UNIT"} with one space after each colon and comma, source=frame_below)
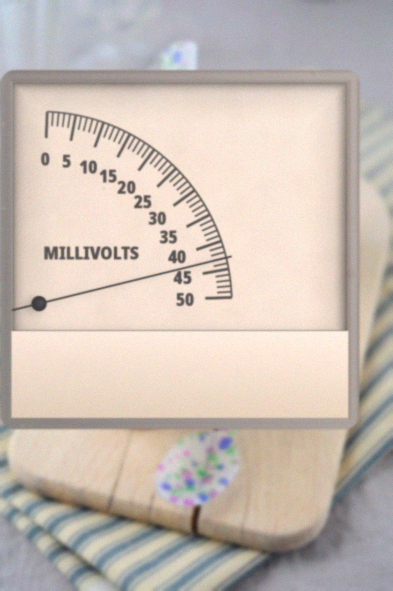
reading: {"value": 43, "unit": "mV"}
